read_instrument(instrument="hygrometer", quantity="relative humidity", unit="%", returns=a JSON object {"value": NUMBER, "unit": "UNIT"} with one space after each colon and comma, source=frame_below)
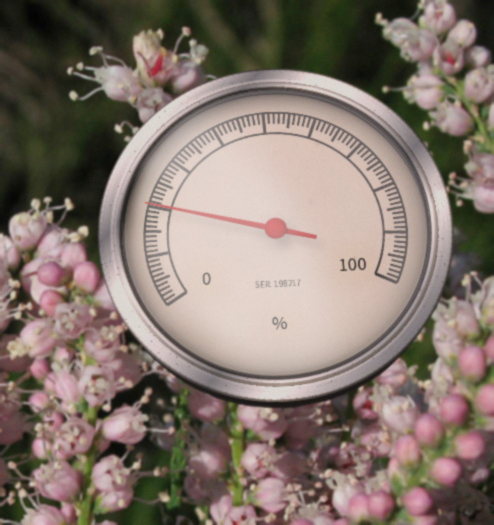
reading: {"value": 20, "unit": "%"}
